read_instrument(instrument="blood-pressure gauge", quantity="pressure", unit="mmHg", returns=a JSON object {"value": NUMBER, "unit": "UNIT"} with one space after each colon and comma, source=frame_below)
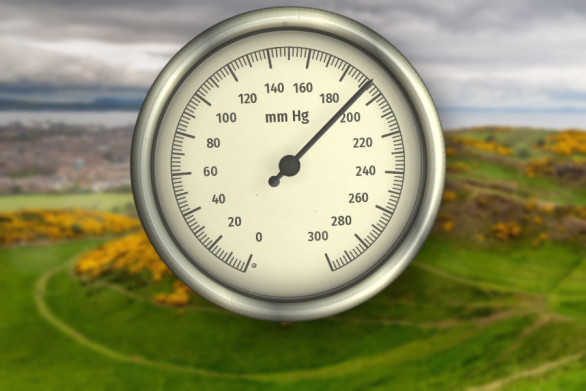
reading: {"value": 192, "unit": "mmHg"}
